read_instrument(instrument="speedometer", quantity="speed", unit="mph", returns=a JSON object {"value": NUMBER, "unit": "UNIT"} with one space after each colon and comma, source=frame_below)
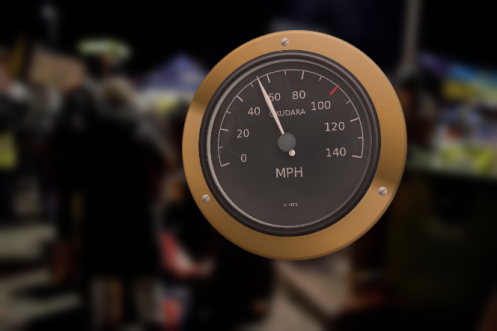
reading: {"value": 55, "unit": "mph"}
